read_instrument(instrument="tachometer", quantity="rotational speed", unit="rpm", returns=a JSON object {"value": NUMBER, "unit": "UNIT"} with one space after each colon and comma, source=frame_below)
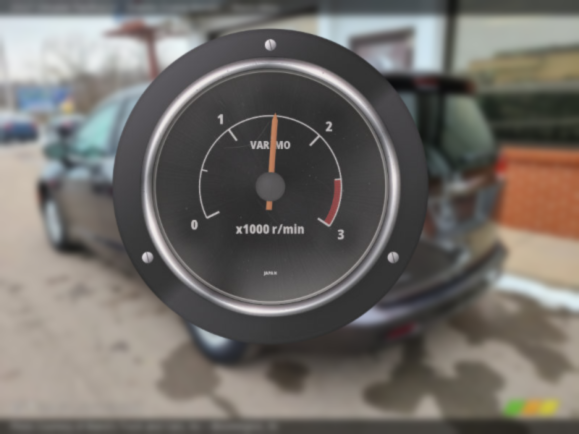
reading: {"value": 1500, "unit": "rpm"}
